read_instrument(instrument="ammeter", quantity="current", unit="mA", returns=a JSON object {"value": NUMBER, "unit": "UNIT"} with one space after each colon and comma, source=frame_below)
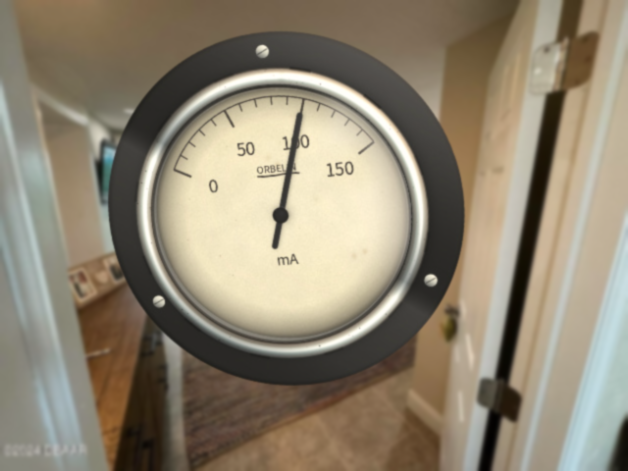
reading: {"value": 100, "unit": "mA"}
